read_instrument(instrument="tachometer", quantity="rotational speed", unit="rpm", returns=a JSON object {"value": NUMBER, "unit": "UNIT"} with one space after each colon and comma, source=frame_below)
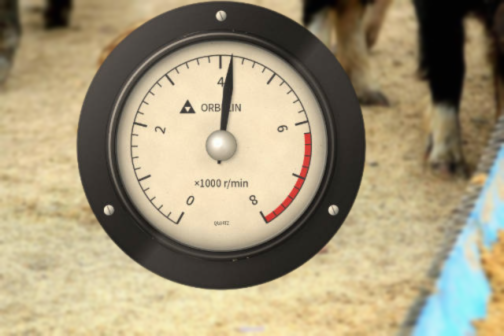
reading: {"value": 4200, "unit": "rpm"}
